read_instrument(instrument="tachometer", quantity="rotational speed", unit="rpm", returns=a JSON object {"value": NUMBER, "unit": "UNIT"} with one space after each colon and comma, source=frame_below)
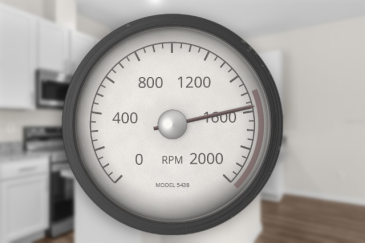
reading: {"value": 1575, "unit": "rpm"}
